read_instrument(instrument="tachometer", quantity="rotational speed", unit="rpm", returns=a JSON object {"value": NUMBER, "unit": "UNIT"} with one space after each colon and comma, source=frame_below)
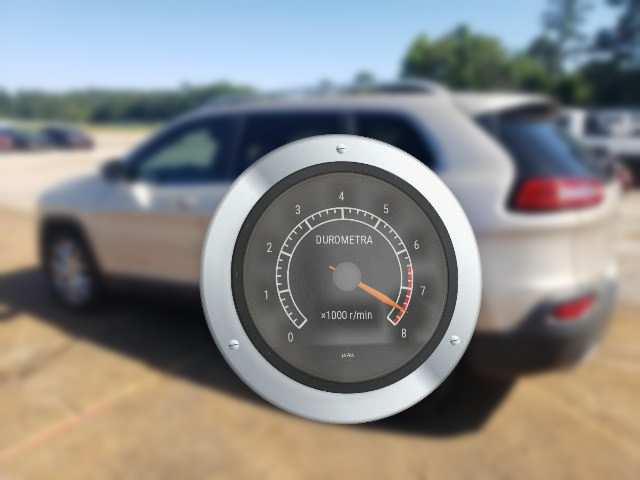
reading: {"value": 7600, "unit": "rpm"}
